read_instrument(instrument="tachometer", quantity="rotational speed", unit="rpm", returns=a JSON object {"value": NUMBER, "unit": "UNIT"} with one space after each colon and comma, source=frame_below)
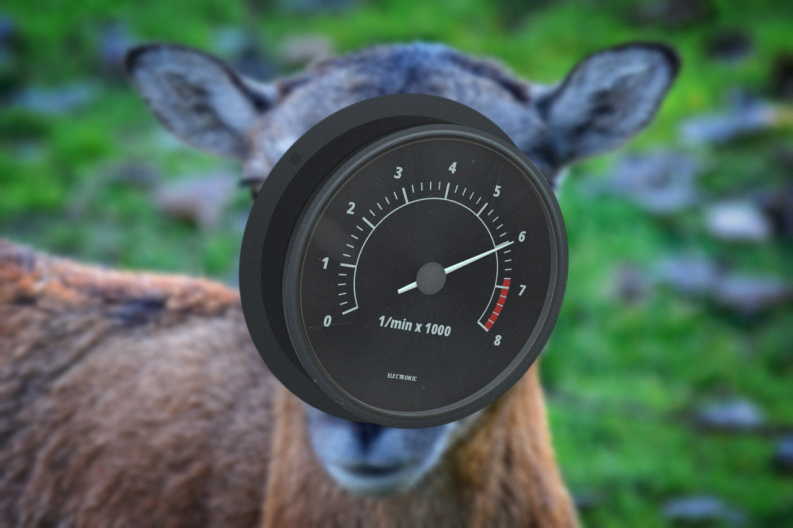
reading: {"value": 6000, "unit": "rpm"}
